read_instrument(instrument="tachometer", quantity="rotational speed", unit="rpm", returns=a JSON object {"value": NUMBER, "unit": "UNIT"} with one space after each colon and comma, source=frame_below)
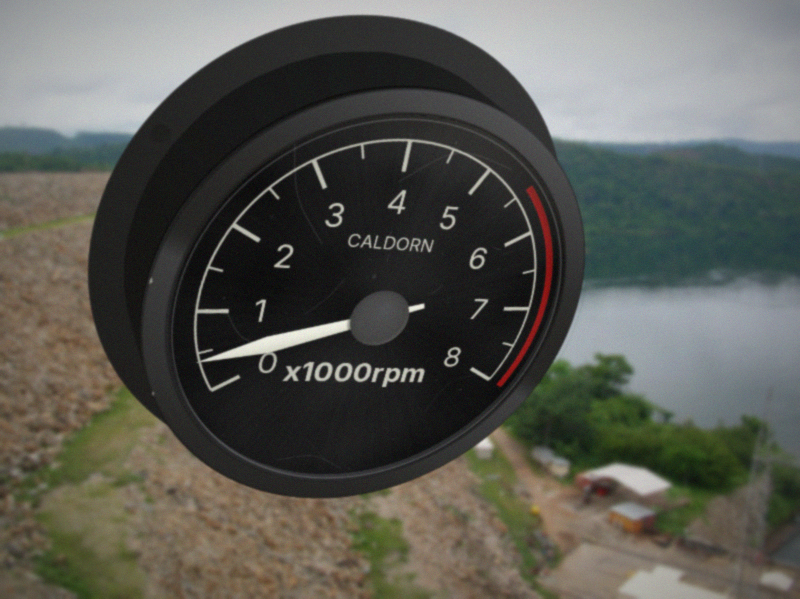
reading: {"value": 500, "unit": "rpm"}
